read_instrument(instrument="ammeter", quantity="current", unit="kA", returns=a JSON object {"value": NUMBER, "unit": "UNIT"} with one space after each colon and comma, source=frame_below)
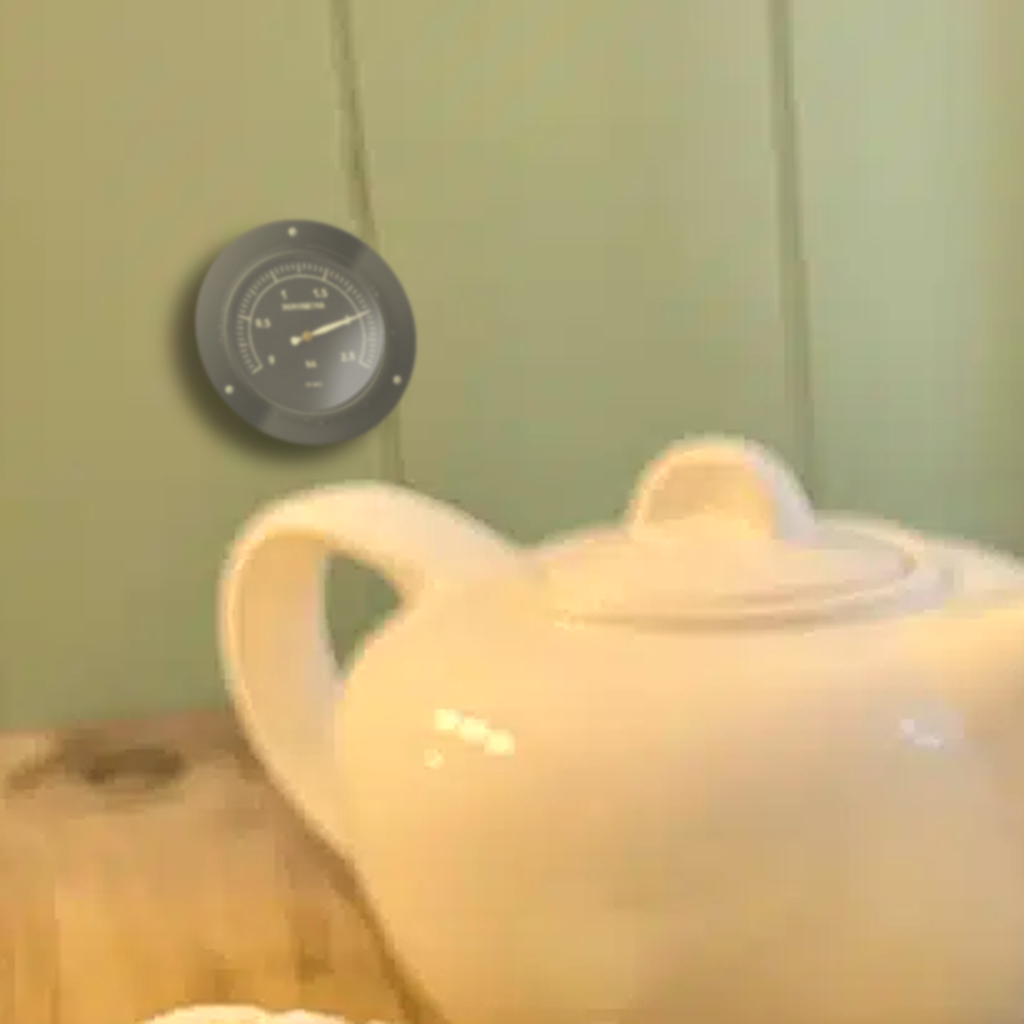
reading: {"value": 2, "unit": "kA"}
